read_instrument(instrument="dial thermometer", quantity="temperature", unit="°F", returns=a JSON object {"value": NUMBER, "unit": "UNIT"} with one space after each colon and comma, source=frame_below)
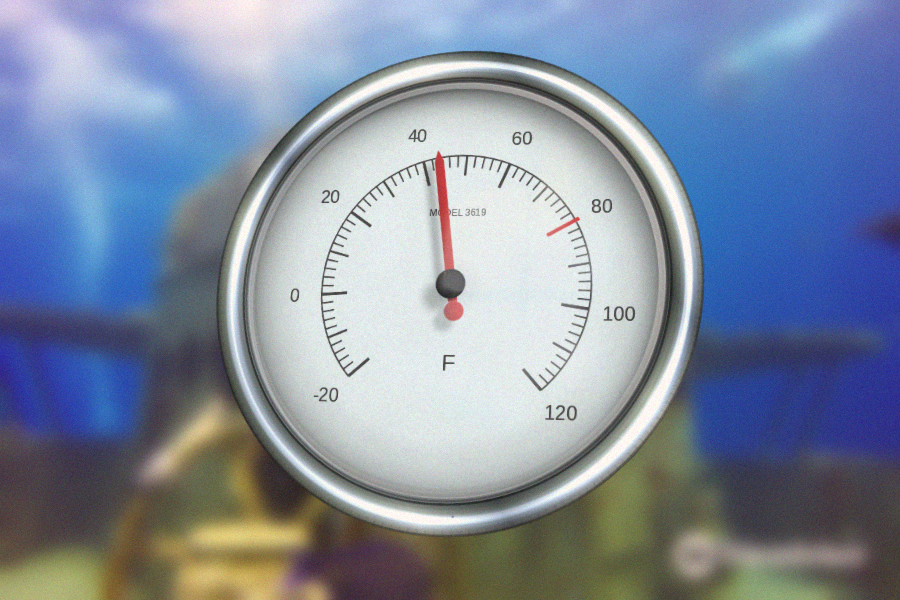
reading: {"value": 44, "unit": "°F"}
